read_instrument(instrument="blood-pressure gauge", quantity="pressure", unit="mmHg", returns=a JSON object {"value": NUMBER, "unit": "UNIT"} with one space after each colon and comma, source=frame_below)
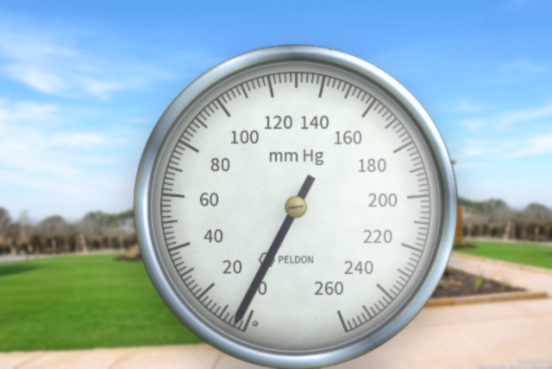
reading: {"value": 4, "unit": "mmHg"}
